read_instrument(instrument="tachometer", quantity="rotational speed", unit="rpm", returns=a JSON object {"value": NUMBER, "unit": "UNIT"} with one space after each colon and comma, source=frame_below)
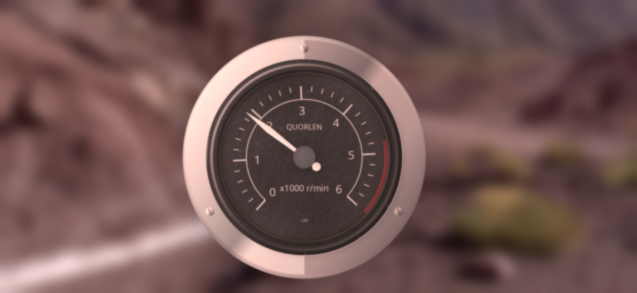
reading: {"value": 1900, "unit": "rpm"}
